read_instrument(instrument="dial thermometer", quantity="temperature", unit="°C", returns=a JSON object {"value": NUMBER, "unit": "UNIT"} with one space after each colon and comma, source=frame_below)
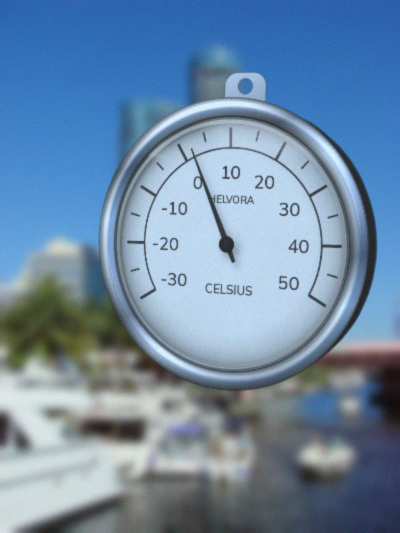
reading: {"value": 2.5, "unit": "°C"}
